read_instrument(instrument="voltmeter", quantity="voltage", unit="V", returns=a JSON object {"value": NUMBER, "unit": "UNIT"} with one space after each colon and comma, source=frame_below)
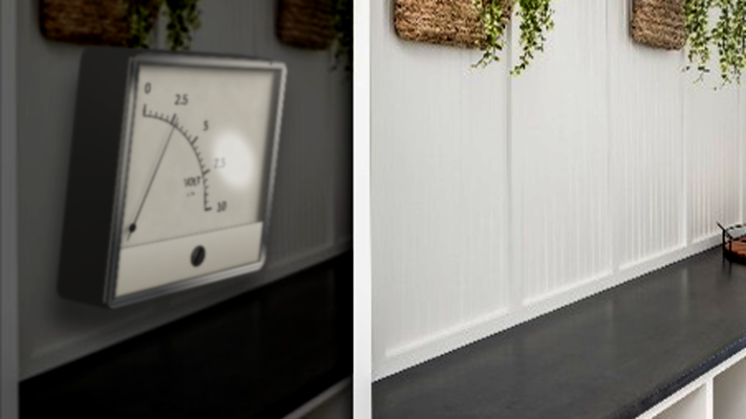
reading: {"value": 2.5, "unit": "V"}
